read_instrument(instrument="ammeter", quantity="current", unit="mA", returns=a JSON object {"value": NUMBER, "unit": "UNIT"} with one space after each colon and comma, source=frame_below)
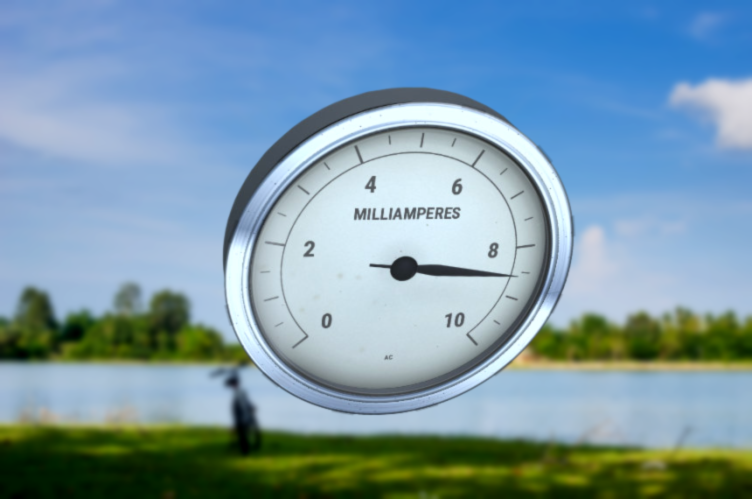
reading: {"value": 8.5, "unit": "mA"}
